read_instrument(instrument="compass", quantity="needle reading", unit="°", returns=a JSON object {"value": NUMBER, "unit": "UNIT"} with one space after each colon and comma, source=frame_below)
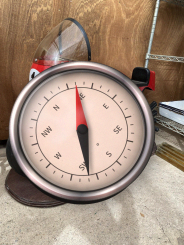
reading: {"value": 40, "unit": "°"}
